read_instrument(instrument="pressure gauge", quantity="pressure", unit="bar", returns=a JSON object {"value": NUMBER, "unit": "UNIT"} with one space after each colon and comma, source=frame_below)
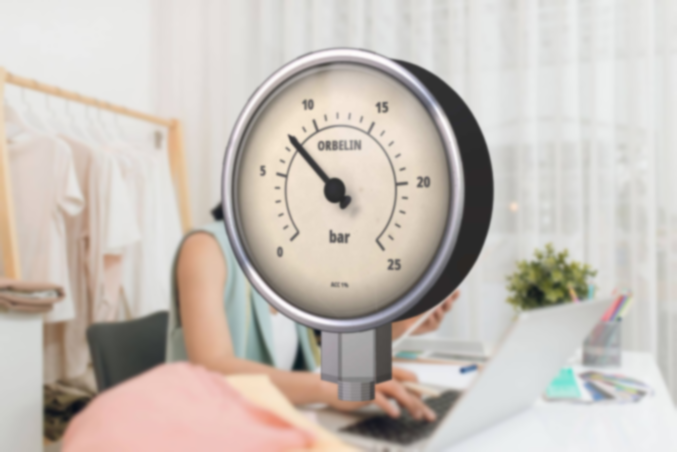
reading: {"value": 8, "unit": "bar"}
